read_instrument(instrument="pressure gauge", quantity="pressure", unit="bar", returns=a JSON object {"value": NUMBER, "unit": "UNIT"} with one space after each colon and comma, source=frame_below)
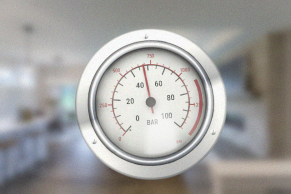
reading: {"value": 47.5, "unit": "bar"}
